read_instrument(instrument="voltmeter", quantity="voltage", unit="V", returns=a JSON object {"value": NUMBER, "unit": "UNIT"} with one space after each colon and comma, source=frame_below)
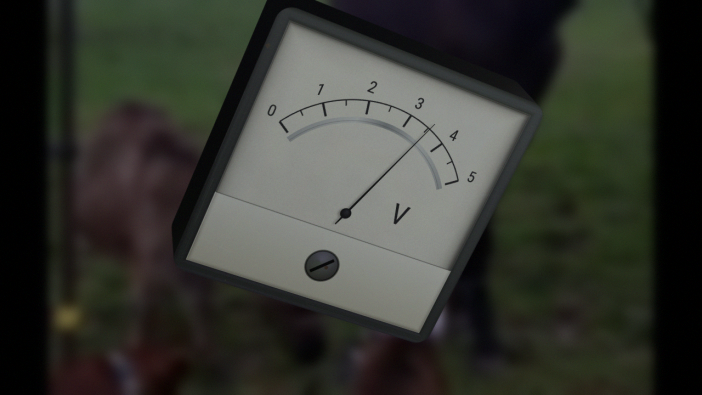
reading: {"value": 3.5, "unit": "V"}
